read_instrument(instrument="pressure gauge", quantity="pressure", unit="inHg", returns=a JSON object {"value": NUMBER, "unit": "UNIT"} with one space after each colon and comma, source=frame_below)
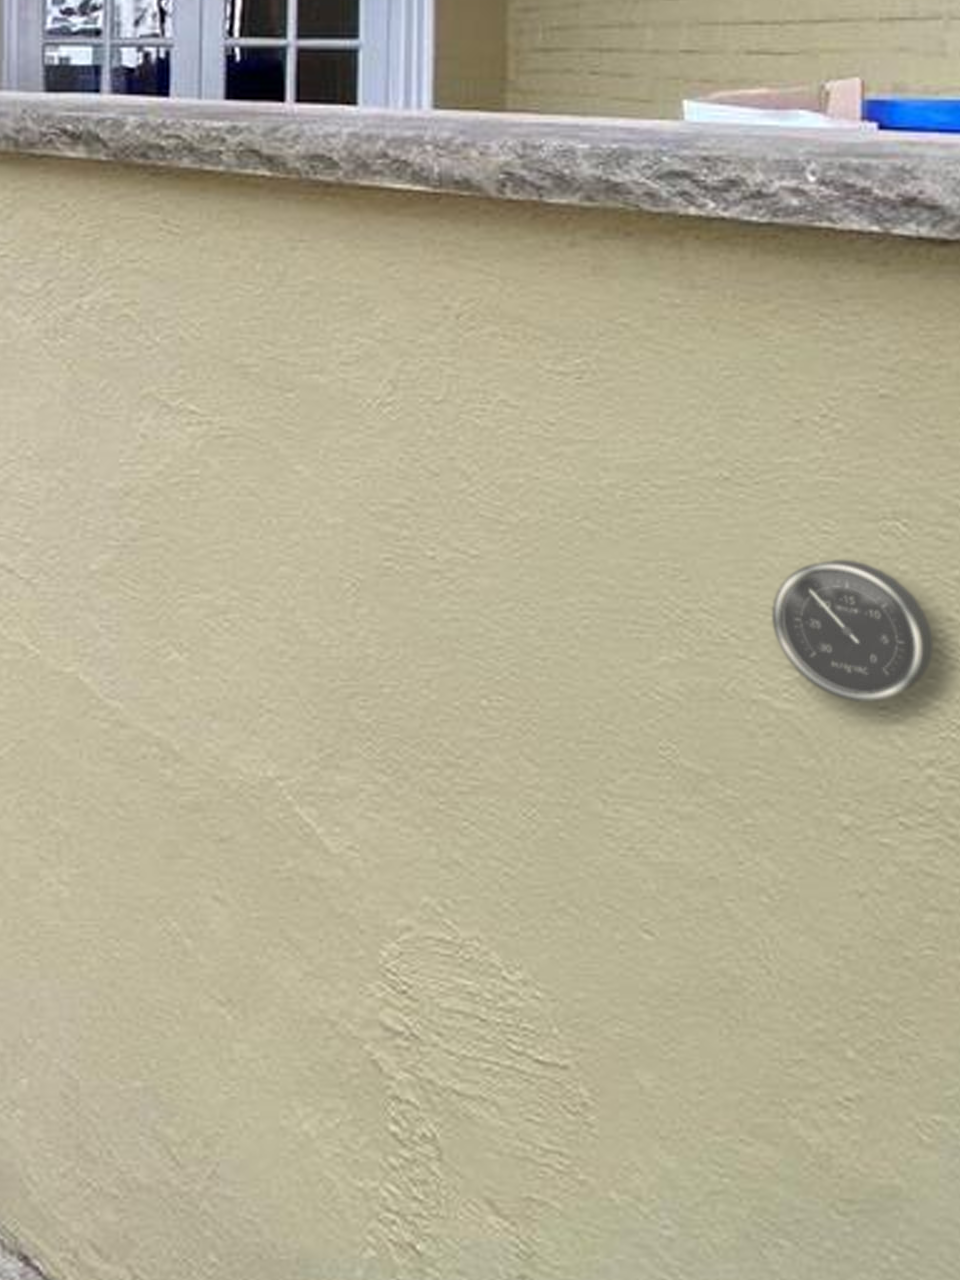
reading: {"value": -20, "unit": "inHg"}
